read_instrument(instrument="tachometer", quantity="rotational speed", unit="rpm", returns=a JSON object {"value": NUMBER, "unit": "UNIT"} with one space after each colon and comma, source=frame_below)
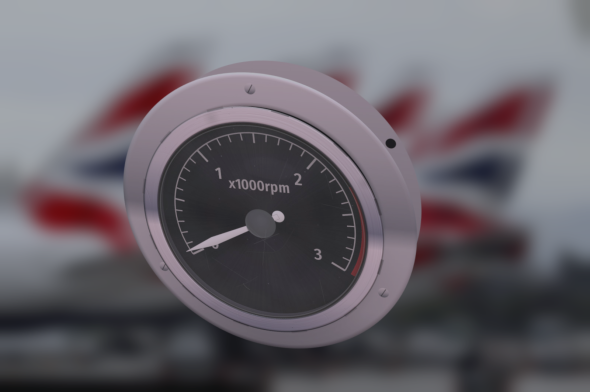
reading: {"value": 50, "unit": "rpm"}
